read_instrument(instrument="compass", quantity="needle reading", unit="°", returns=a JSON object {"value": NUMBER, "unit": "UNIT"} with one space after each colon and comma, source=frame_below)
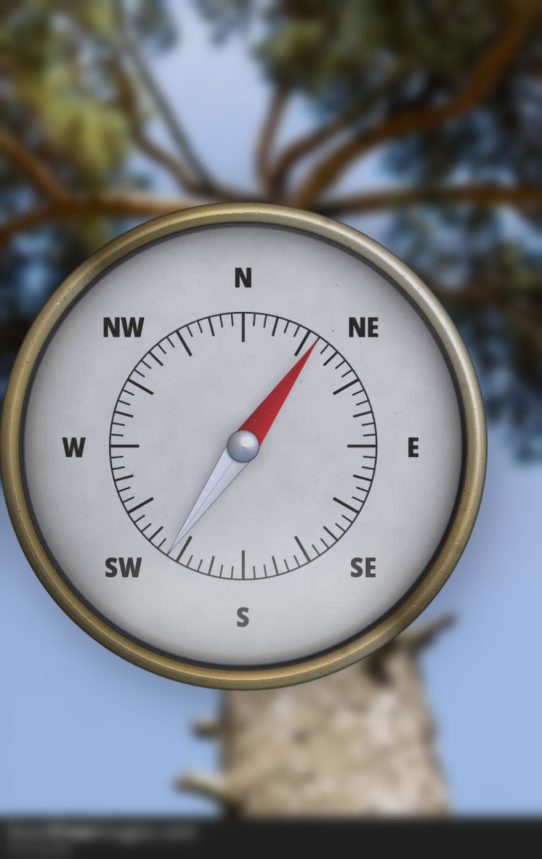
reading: {"value": 35, "unit": "°"}
